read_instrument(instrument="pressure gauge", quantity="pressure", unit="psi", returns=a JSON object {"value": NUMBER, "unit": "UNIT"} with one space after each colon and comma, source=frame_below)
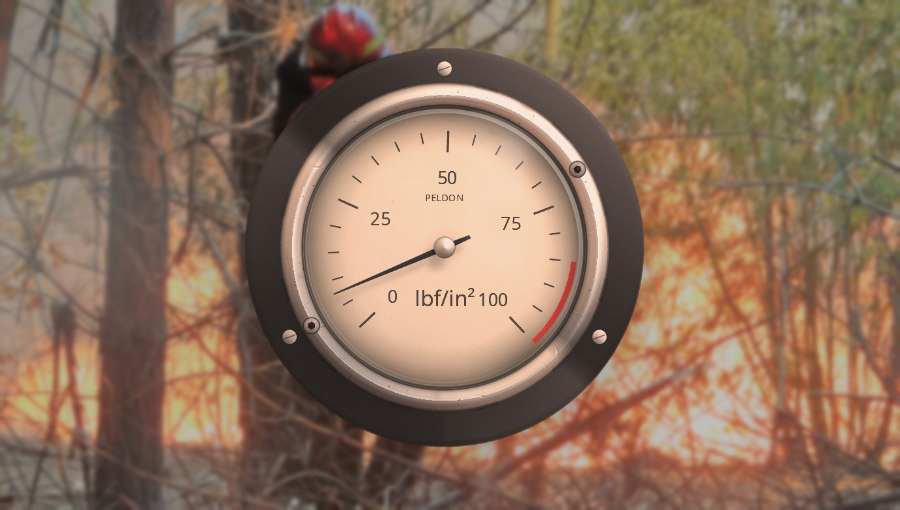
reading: {"value": 7.5, "unit": "psi"}
